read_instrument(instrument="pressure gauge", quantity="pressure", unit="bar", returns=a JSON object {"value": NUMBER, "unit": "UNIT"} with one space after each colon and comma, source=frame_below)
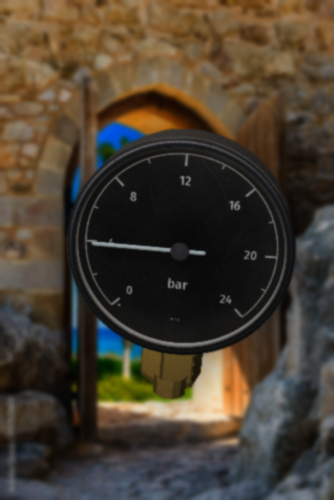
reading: {"value": 4, "unit": "bar"}
